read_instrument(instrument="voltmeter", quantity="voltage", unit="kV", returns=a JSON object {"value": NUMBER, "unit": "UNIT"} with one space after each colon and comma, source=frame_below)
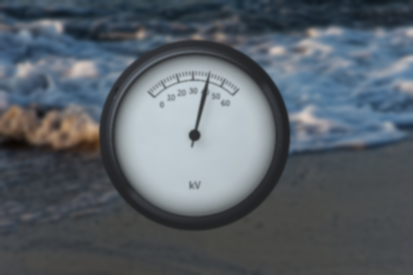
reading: {"value": 40, "unit": "kV"}
